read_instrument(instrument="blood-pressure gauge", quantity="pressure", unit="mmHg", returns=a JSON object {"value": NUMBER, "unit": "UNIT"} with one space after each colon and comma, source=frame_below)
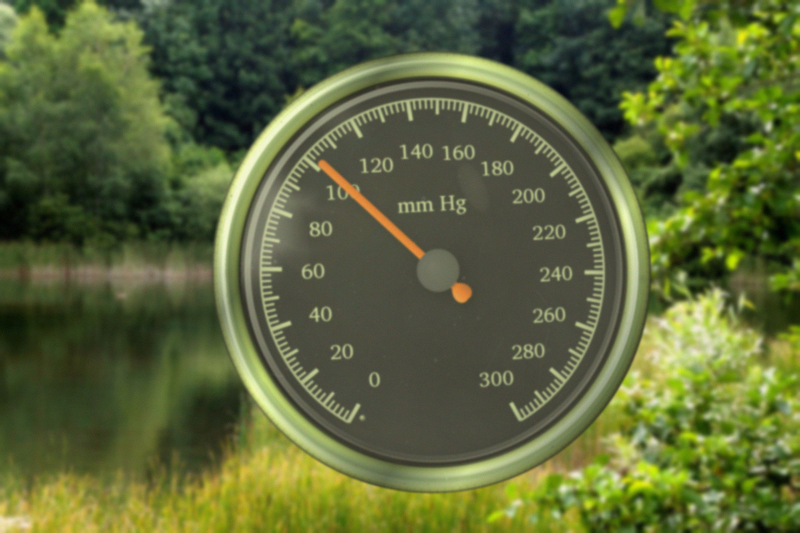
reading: {"value": 102, "unit": "mmHg"}
